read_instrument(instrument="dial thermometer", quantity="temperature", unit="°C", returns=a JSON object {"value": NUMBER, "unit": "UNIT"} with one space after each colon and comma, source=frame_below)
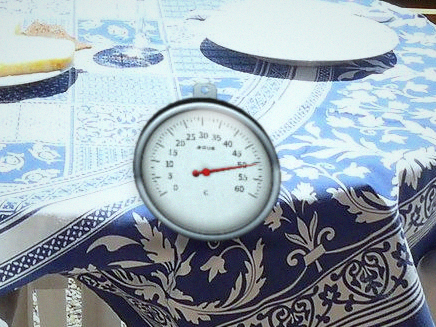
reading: {"value": 50, "unit": "°C"}
